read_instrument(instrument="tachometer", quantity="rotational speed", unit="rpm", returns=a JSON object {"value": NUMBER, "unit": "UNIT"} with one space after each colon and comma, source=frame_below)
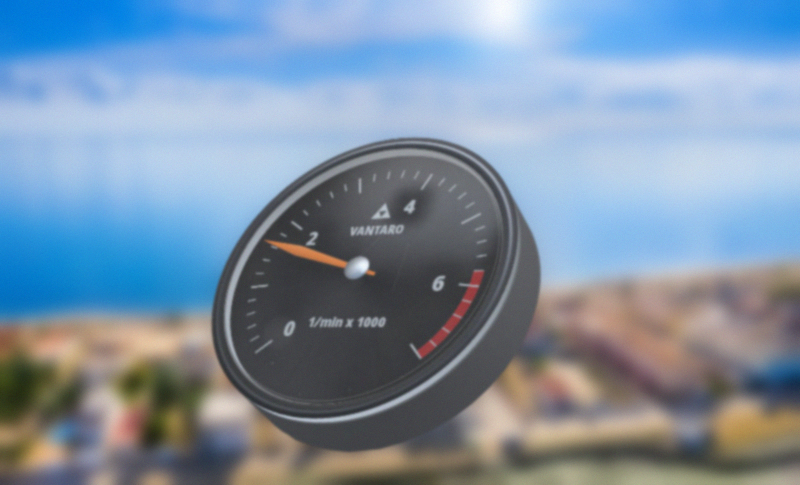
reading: {"value": 1600, "unit": "rpm"}
